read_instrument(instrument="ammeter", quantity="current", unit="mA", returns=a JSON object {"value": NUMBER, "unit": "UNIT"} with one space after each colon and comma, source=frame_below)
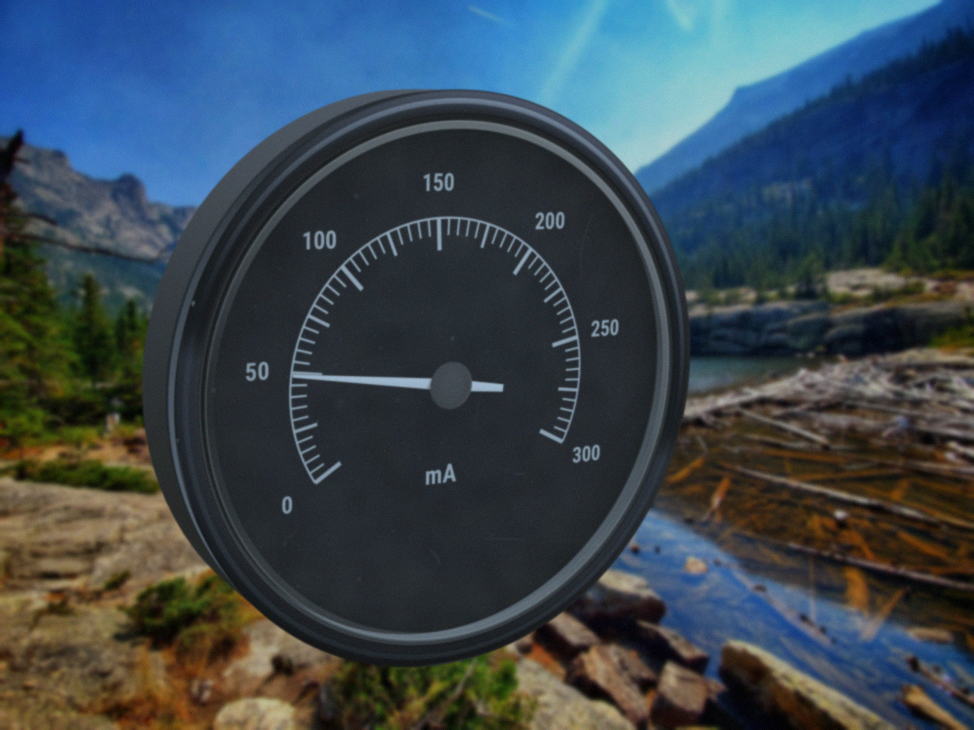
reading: {"value": 50, "unit": "mA"}
